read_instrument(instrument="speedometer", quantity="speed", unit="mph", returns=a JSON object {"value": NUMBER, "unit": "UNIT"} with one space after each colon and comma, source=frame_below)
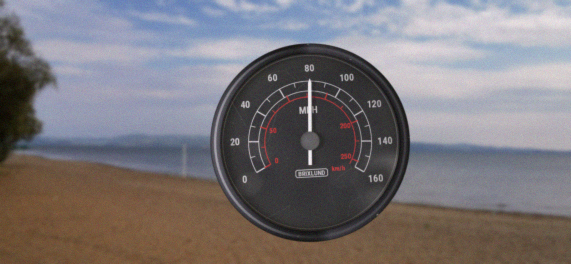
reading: {"value": 80, "unit": "mph"}
